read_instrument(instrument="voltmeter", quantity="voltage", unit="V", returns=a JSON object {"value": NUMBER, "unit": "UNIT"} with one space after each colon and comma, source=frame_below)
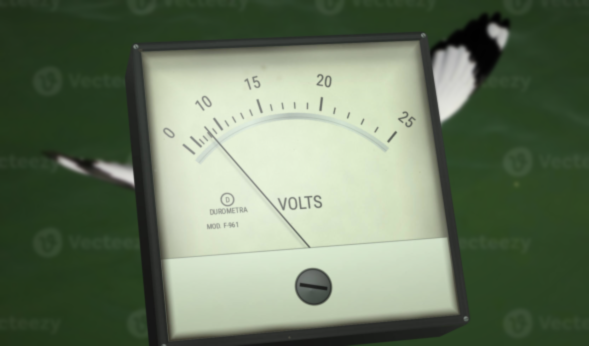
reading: {"value": 8, "unit": "V"}
